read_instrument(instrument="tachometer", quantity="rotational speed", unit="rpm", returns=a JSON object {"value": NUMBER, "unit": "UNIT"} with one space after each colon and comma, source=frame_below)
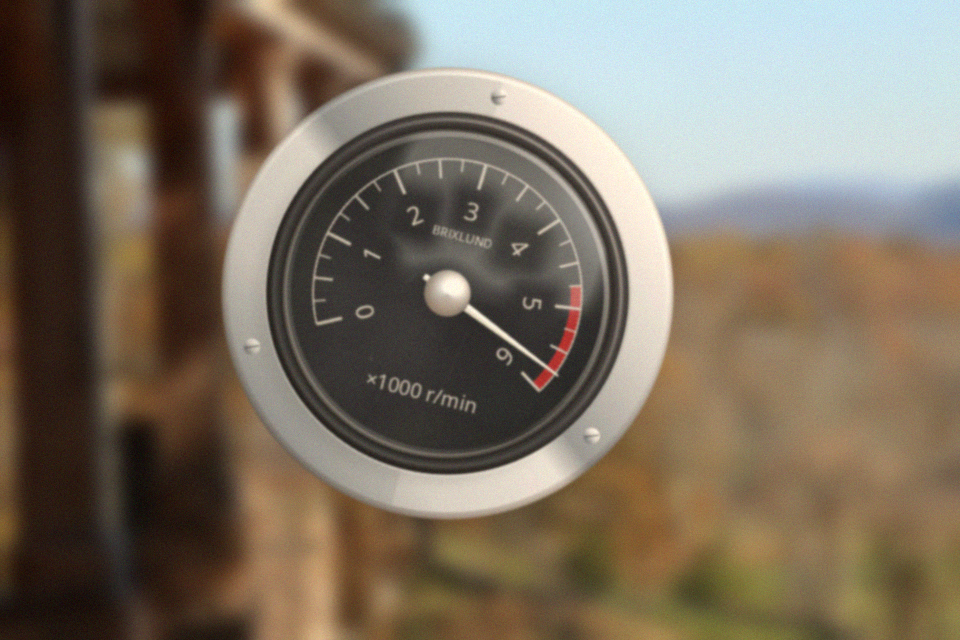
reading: {"value": 5750, "unit": "rpm"}
